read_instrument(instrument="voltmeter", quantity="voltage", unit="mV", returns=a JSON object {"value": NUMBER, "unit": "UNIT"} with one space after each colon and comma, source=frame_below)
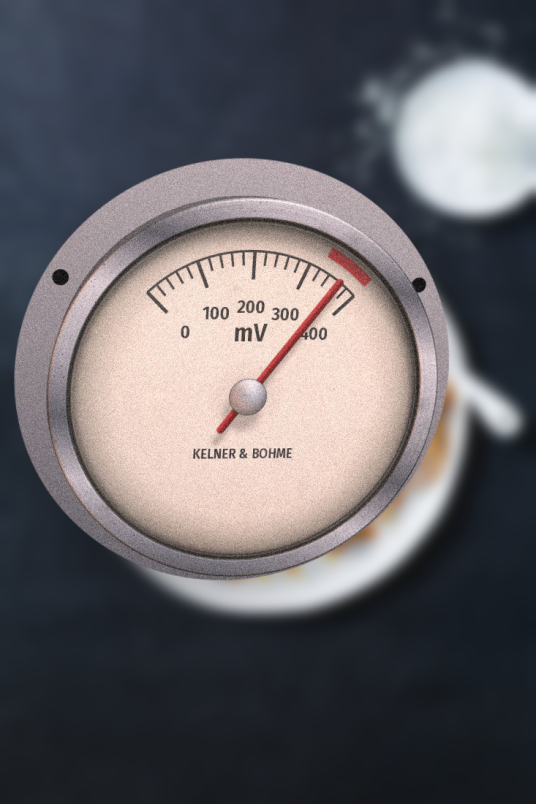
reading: {"value": 360, "unit": "mV"}
